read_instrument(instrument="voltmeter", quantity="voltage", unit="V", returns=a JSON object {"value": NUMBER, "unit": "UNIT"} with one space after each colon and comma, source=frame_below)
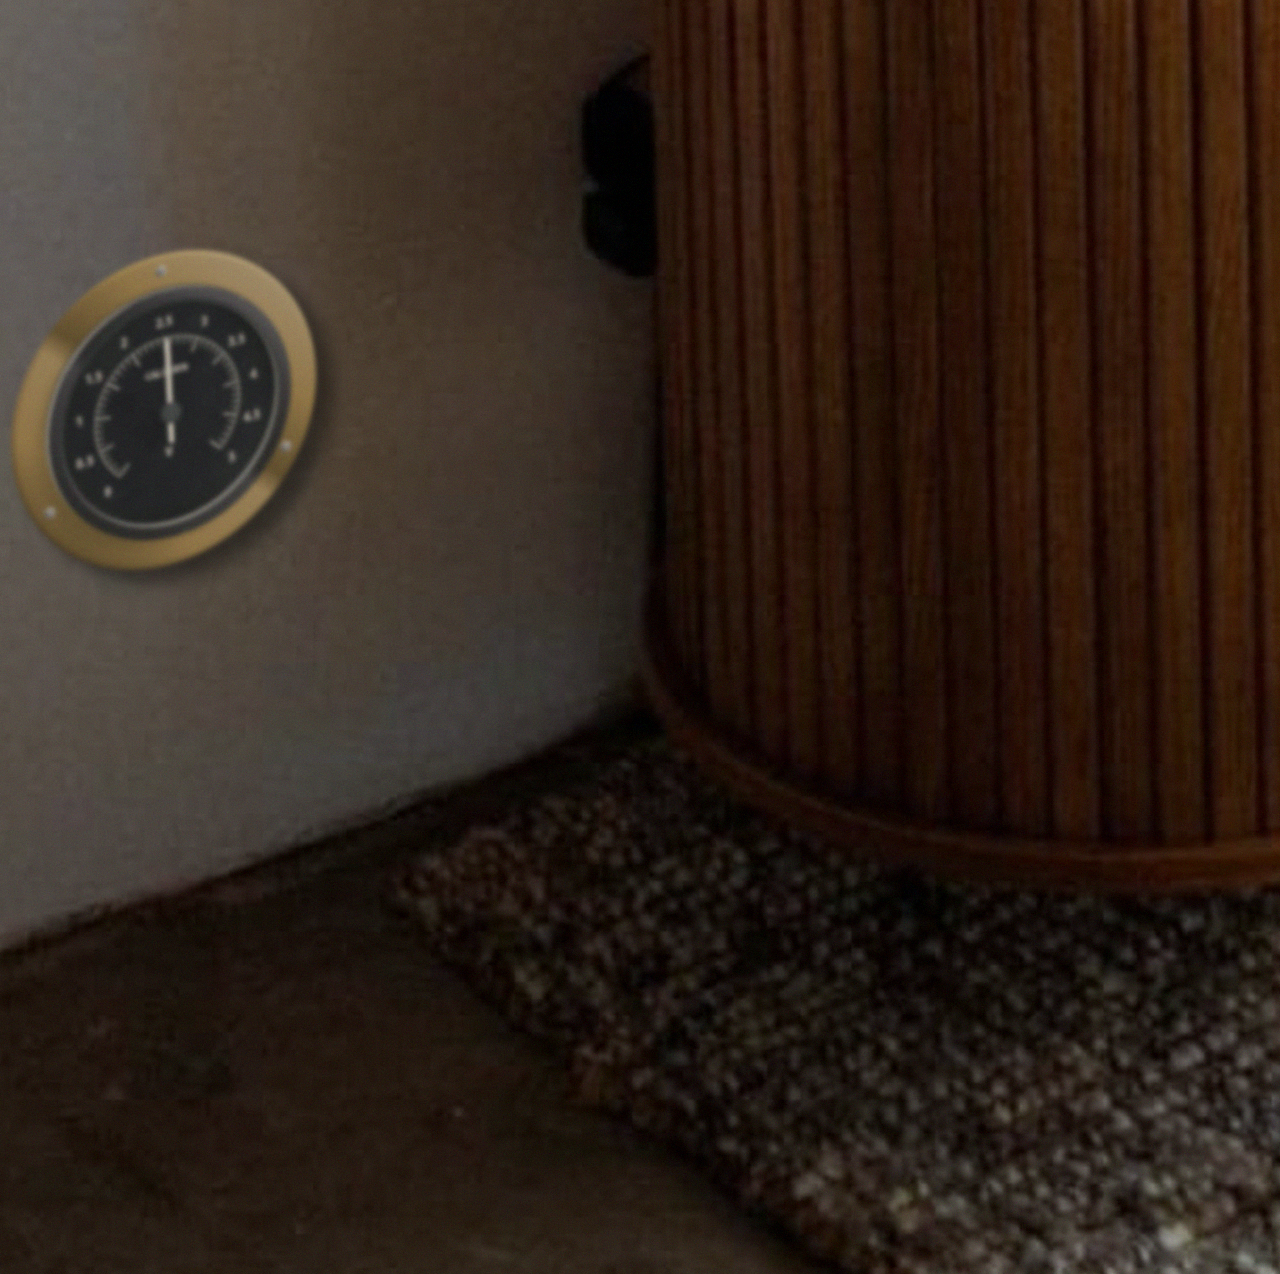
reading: {"value": 2.5, "unit": "V"}
